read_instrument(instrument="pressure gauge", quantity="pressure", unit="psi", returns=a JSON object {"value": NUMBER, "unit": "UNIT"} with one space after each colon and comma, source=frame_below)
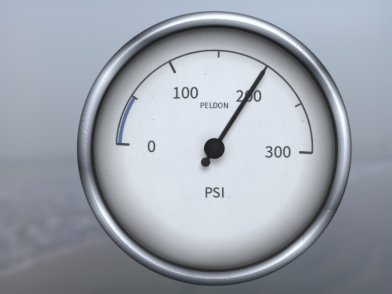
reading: {"value": 200, "unit": "psi"}
